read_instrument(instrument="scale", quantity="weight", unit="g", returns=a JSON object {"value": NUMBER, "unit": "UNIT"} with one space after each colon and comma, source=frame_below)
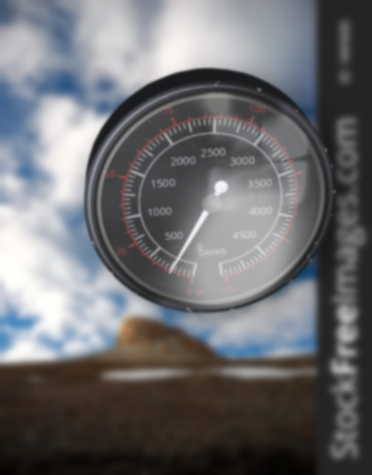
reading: {"value": 250, "unit": "g"}
